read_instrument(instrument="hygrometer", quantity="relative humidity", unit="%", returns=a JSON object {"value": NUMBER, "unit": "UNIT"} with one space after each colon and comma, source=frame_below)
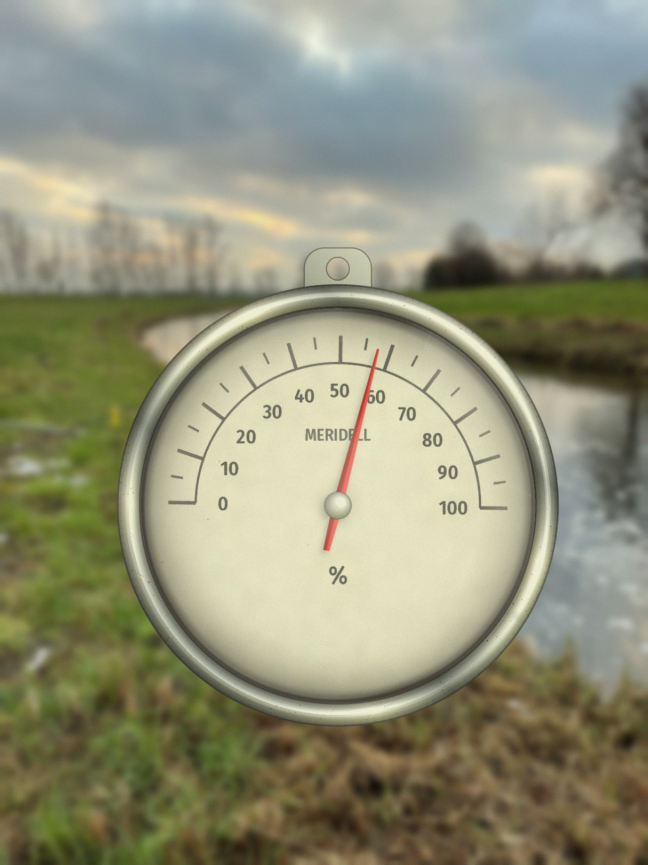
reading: {"value": 57.5, "unit": "%"}
